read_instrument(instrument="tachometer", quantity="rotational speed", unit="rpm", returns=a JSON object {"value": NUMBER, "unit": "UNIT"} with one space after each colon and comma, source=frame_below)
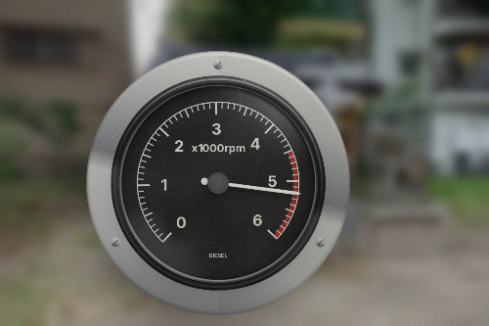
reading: {"value": 5200, "unit": "rpm"}
